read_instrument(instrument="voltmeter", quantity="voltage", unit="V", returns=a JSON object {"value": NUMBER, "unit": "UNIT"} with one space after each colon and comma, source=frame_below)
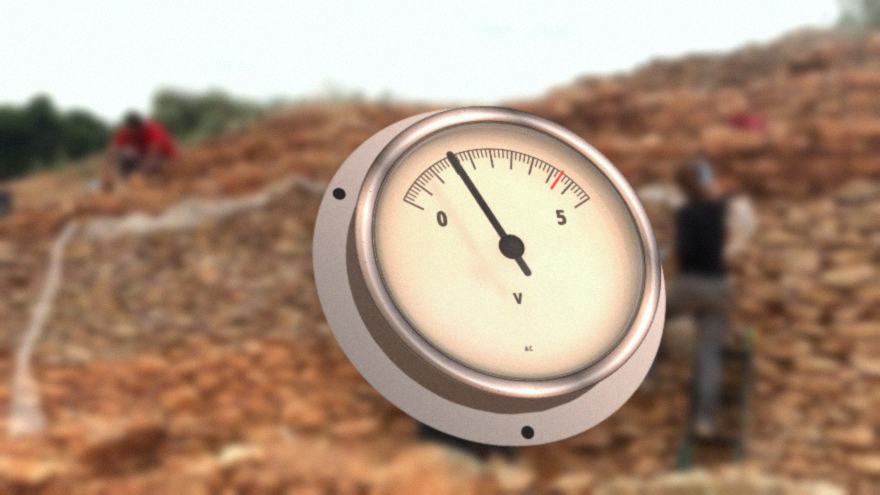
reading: {"value": 1.5, "unit": "V"}
